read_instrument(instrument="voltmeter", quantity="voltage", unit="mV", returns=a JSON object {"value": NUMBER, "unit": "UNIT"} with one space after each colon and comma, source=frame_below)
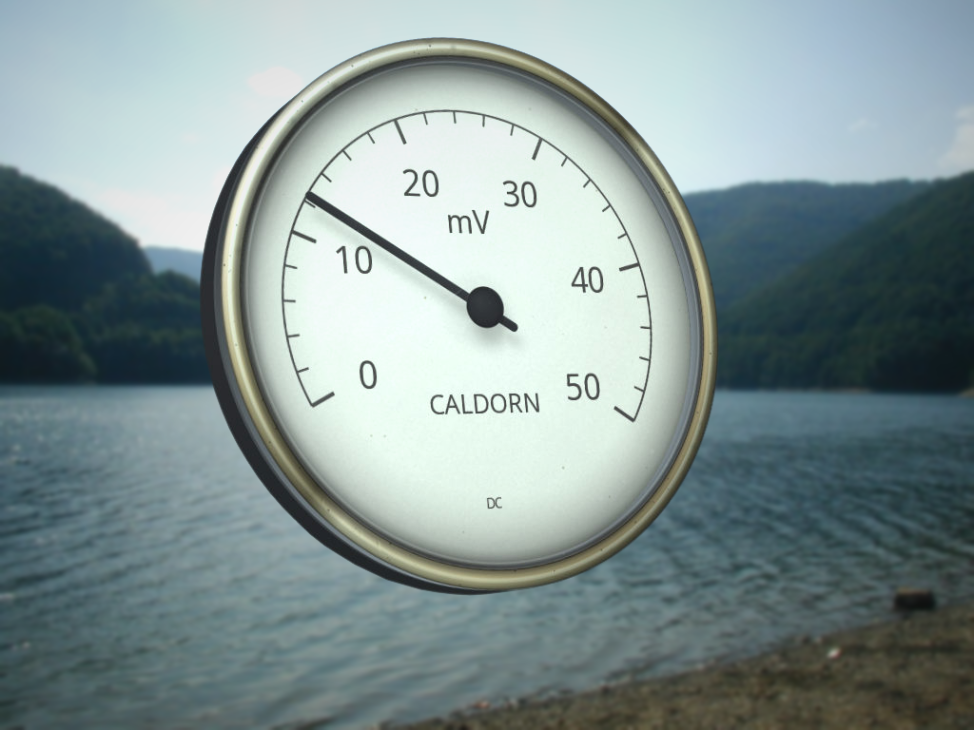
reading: {"value": 12, "unit": "mV"}
